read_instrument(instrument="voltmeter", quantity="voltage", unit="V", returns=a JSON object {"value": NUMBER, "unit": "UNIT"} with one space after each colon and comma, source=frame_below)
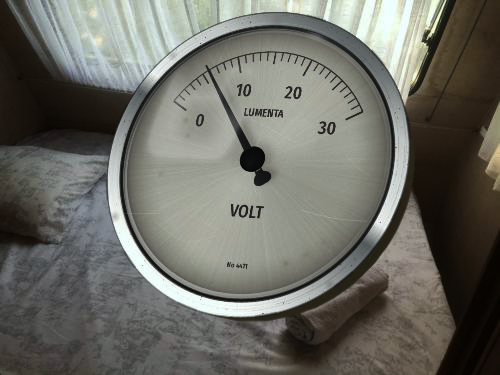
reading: {"value": 6, "unit": "V"}
